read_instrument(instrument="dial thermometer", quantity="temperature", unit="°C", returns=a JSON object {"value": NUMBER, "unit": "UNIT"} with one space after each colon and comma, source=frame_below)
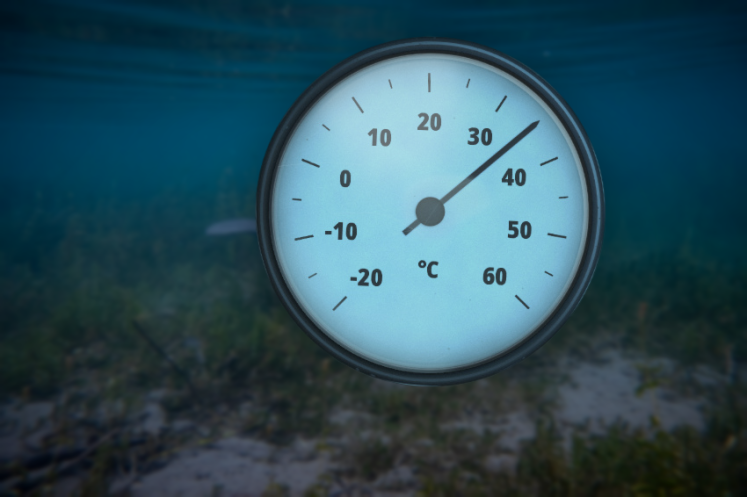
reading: {"value": 35, "unit": "°C"}
